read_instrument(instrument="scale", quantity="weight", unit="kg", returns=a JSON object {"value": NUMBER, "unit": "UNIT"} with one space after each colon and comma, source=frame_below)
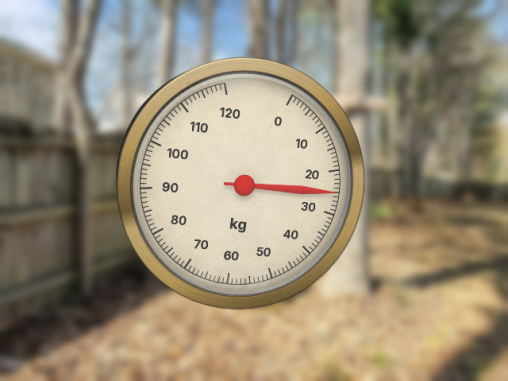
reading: {"value": 25, "unit": "kg"}
